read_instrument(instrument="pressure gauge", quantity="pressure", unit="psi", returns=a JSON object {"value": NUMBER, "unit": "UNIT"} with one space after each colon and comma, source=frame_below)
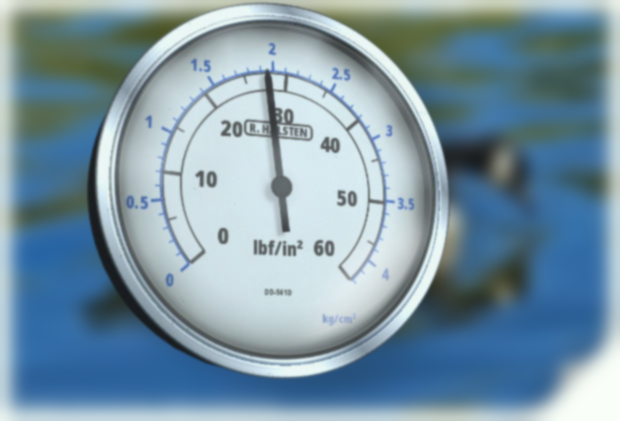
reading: {"value": 27.5, "unit": "psi"}
